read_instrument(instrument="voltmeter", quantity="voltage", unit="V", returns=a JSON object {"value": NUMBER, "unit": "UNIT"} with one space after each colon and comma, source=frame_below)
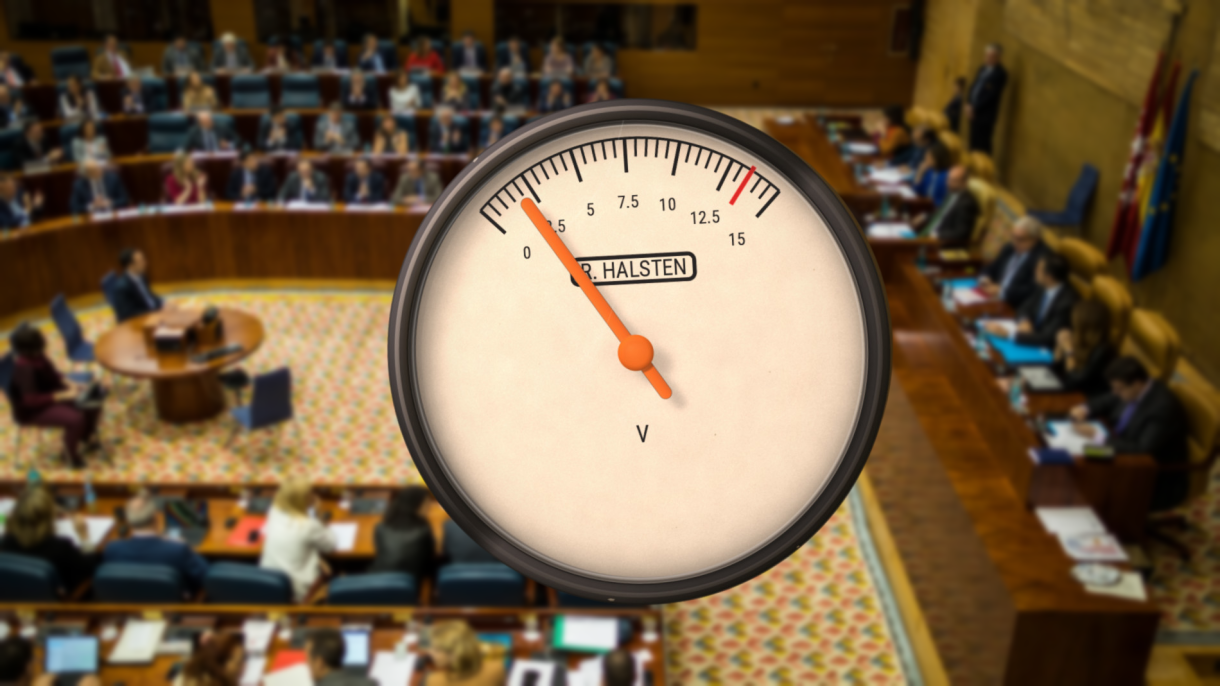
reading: {"value": 2, "unit": "V"}
